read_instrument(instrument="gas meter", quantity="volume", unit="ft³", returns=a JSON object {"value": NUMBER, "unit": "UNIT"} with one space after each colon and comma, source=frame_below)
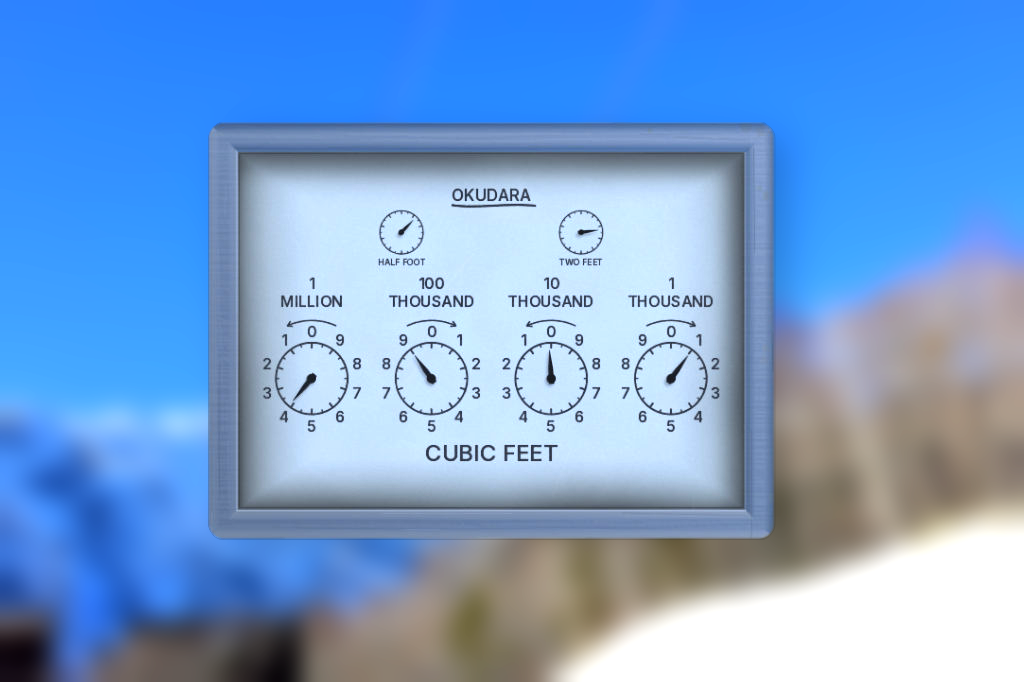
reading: {"value": 390100, "unit": "ft³"}
